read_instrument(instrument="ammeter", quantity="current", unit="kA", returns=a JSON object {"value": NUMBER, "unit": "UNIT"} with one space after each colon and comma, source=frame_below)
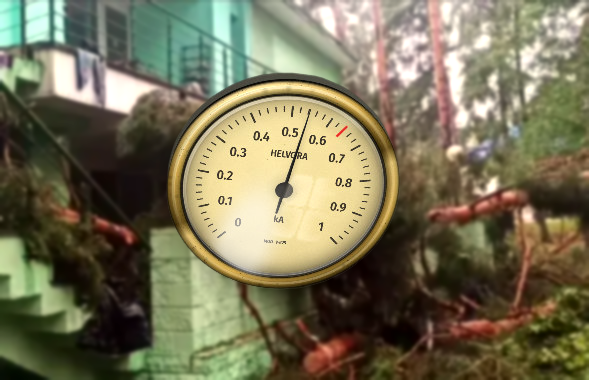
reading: {"value": 0.54, "unit": "kA"}
